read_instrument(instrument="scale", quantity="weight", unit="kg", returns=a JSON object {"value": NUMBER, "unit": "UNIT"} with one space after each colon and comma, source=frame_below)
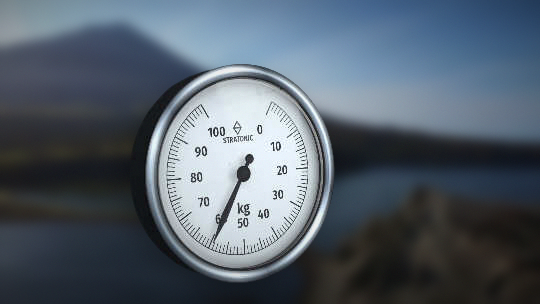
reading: {"value": 60, "unit": "kg"}
